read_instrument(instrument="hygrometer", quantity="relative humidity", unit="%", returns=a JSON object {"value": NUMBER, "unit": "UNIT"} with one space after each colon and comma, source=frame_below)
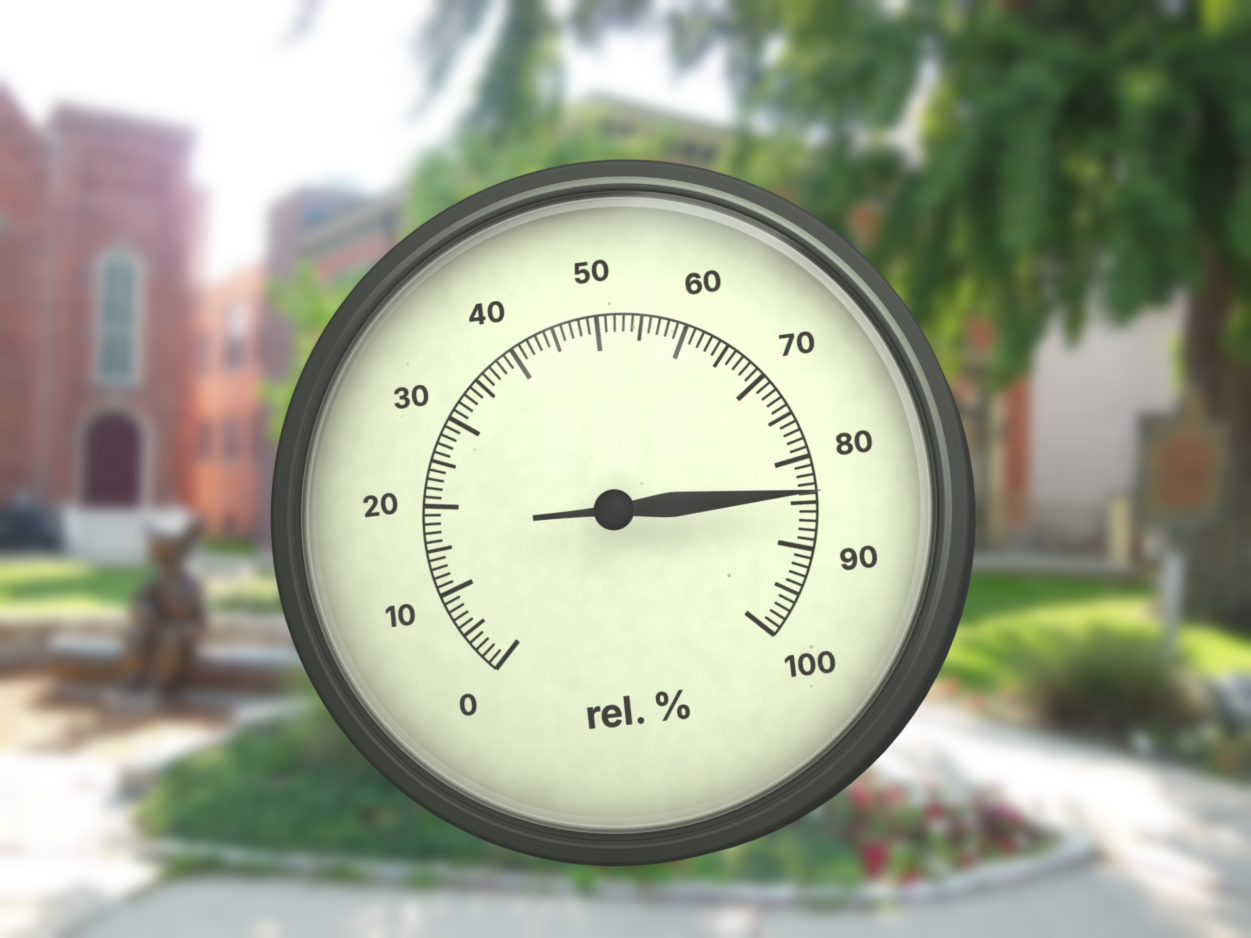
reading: {"value": 84, "unit": "%"}
